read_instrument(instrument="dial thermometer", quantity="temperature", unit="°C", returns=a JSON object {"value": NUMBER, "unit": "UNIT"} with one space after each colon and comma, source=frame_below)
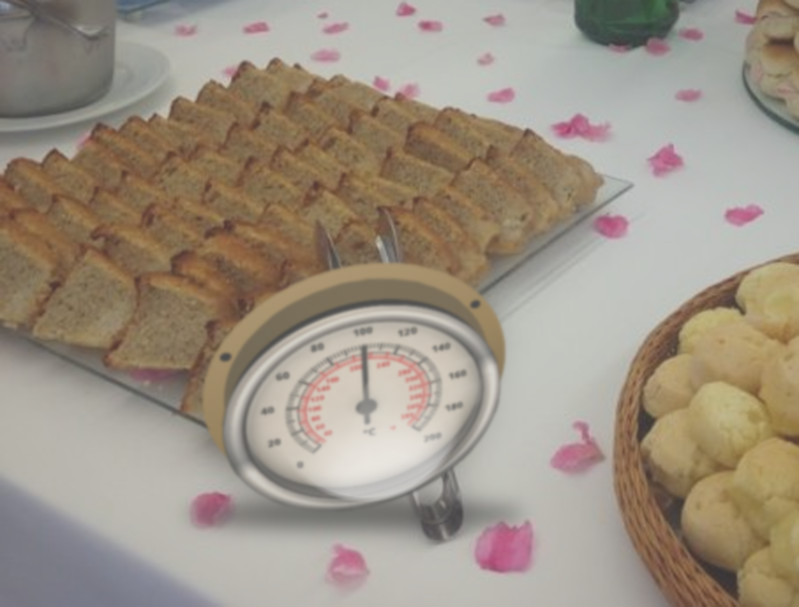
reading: {"value": 100, "unit": "°C"}
